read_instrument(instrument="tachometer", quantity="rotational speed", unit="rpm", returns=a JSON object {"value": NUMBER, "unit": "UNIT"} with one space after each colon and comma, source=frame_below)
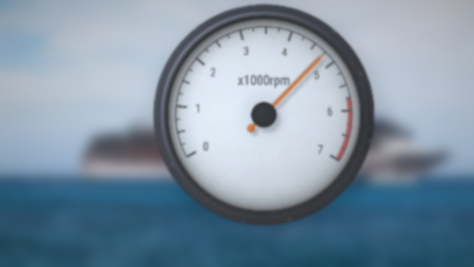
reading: {"value": 4750, "unit": "rpm"}
